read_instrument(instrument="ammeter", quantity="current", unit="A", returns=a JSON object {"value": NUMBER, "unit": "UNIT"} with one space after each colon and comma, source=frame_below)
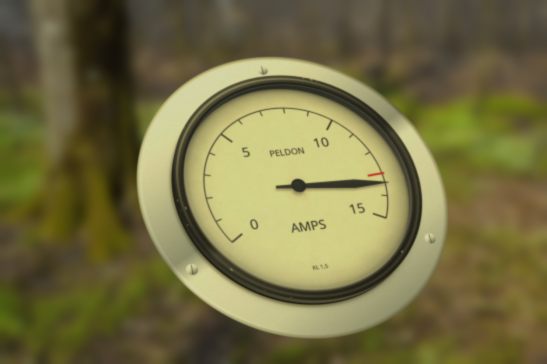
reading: {"value": 13.5, "unit": "A"}
